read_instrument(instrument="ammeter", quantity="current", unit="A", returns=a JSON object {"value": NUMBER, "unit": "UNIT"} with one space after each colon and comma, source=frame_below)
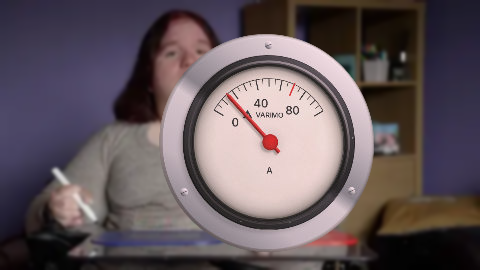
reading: {"value": 15, "unit": "A"}
